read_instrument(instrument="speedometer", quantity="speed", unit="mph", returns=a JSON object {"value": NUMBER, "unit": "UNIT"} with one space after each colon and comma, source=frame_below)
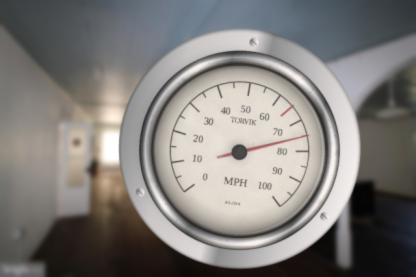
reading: {"value": 75, "unit": "mph"}
